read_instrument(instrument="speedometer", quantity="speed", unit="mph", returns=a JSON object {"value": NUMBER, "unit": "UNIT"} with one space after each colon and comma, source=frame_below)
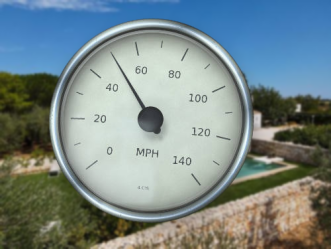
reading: {"value": 50, "unit": "mph"}
